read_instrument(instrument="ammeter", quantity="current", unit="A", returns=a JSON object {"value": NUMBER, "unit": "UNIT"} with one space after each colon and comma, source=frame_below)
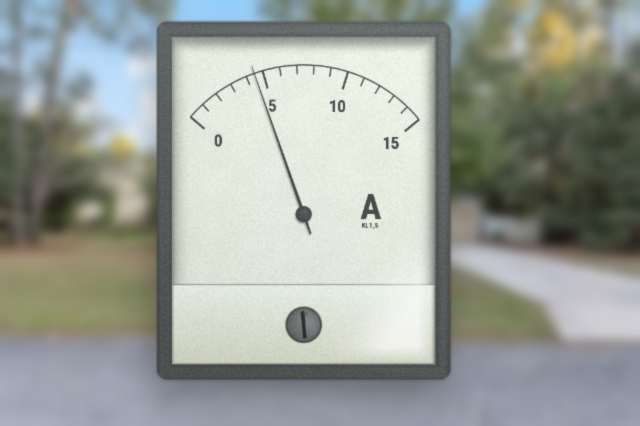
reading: {"value": 4.5, "unit": "A"}
